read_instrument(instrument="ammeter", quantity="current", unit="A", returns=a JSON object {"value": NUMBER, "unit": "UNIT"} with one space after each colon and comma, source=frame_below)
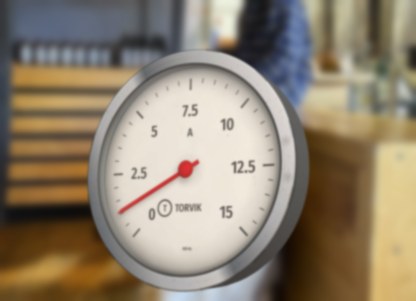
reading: {"value": 1, "unit": "A"}
